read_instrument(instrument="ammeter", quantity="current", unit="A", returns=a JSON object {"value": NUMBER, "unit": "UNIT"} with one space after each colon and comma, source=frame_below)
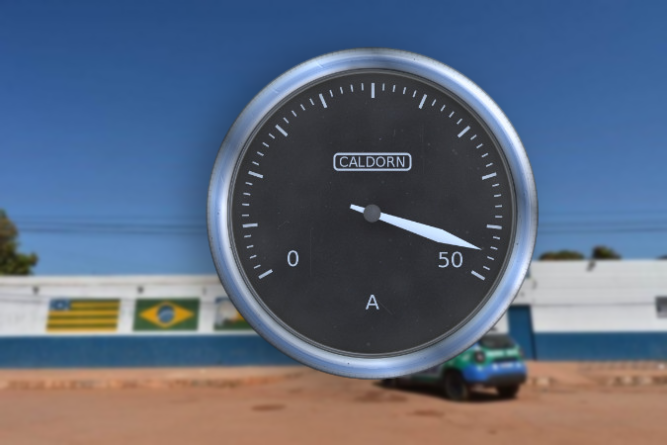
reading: {"value": 47.5, "unit": "A"}
